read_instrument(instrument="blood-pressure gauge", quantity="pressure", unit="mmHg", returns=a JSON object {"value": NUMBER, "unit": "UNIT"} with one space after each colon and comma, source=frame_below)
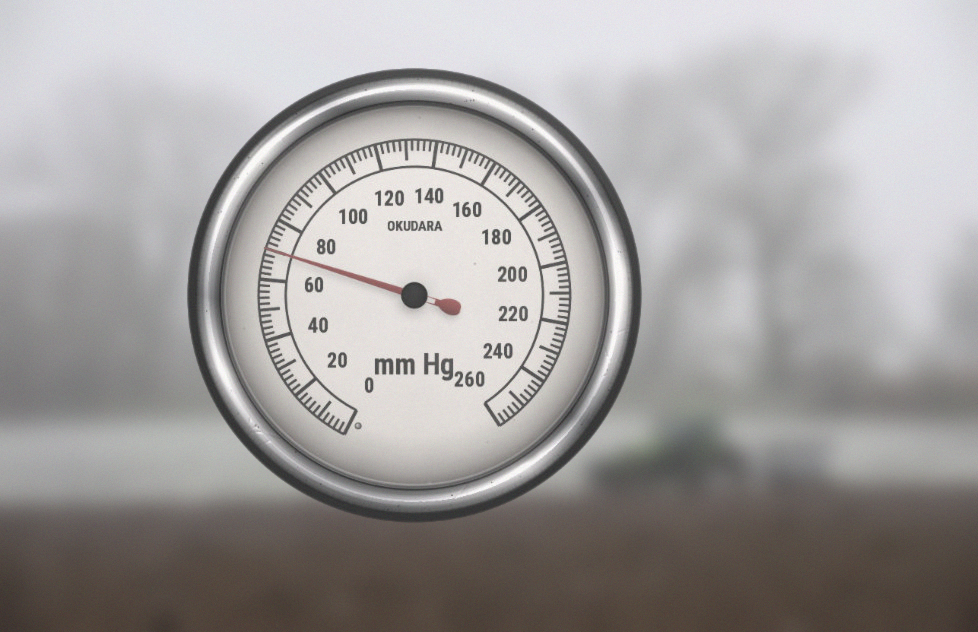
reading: {"value": 70, "unit": "mmHg"}
